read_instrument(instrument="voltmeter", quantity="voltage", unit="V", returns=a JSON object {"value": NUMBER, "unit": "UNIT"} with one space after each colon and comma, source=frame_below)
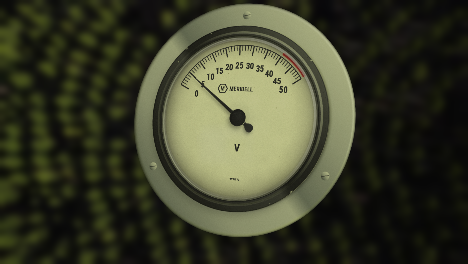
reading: {"value": 5, "unit": "V"}
